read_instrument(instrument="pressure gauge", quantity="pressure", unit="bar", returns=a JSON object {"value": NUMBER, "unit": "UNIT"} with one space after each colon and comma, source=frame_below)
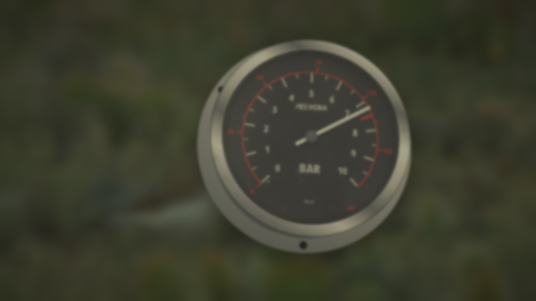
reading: {"value": 7.25, "unit": "bar"}
